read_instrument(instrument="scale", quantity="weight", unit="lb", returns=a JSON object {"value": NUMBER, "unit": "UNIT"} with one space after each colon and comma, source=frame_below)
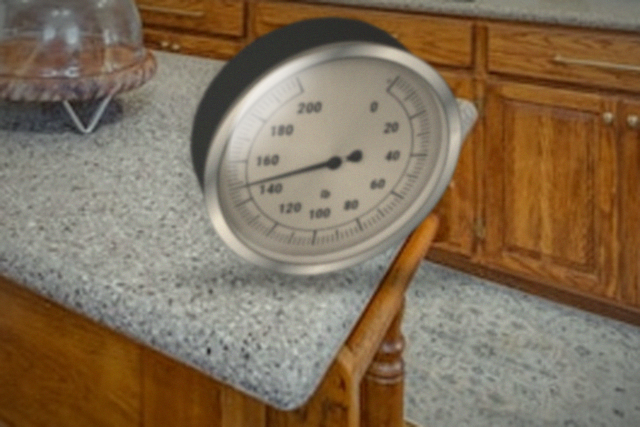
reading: {"value": 150, "unit": "lb"}
